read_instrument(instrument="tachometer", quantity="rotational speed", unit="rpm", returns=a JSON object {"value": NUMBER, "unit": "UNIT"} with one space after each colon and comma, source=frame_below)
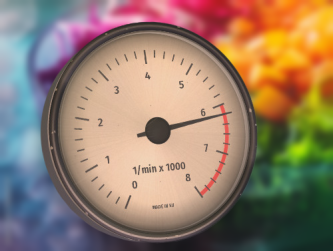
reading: {"value": 6200, "unit": "rpm"}
